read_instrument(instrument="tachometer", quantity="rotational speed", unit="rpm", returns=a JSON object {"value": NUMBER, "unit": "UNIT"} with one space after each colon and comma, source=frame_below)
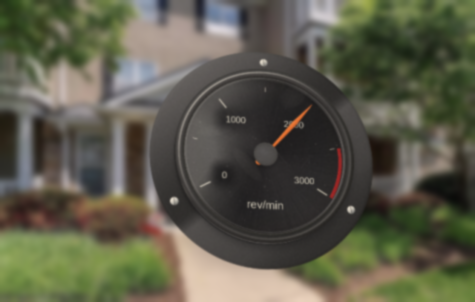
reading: {"value": 2000, "unit": "rpm"}
